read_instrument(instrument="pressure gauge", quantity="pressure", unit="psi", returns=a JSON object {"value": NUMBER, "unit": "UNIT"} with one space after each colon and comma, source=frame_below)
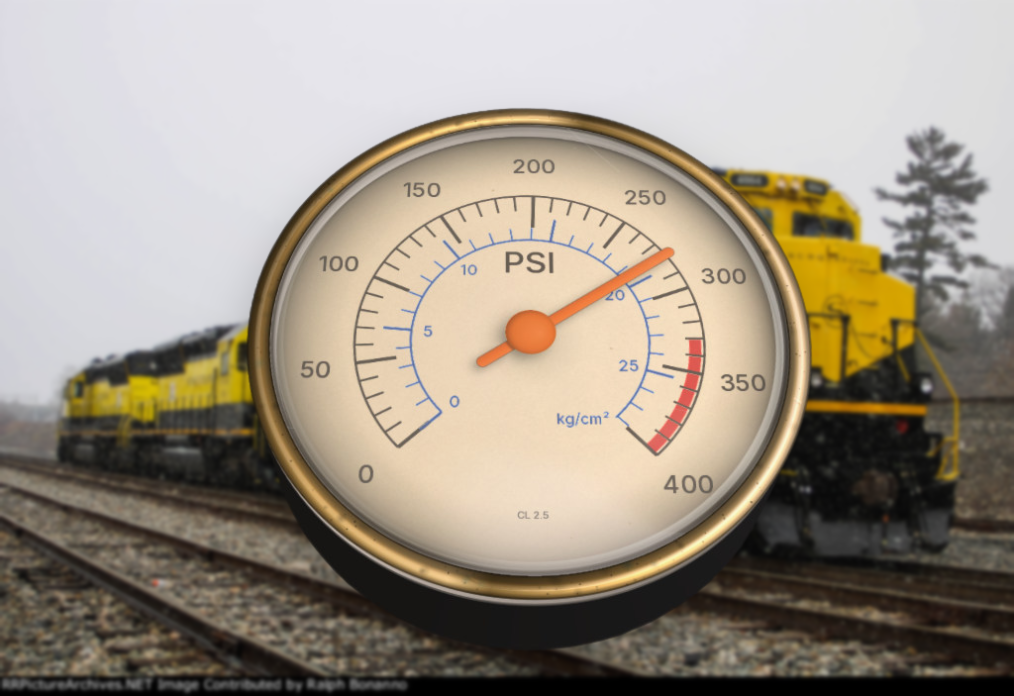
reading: {"value": 280, "unit": "psi"}
